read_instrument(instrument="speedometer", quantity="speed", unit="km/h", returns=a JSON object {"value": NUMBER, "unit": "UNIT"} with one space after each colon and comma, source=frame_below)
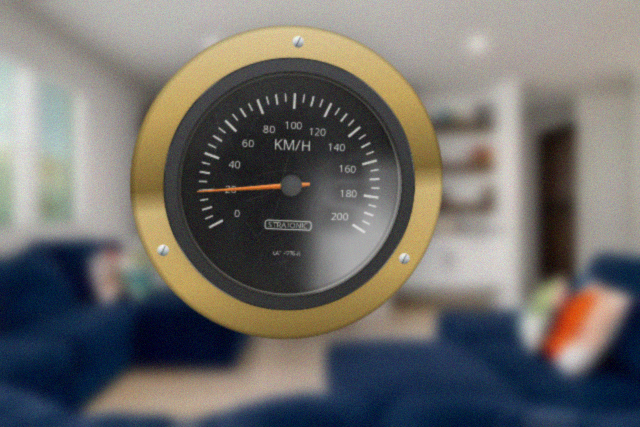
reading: {"value": 20, "unit": "km/h"}
